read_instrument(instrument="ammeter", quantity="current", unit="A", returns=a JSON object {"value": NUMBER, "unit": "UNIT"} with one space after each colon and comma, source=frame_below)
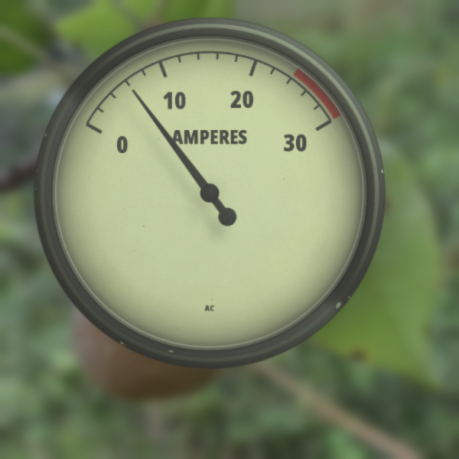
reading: {"value": 6, "unit": "A"}
